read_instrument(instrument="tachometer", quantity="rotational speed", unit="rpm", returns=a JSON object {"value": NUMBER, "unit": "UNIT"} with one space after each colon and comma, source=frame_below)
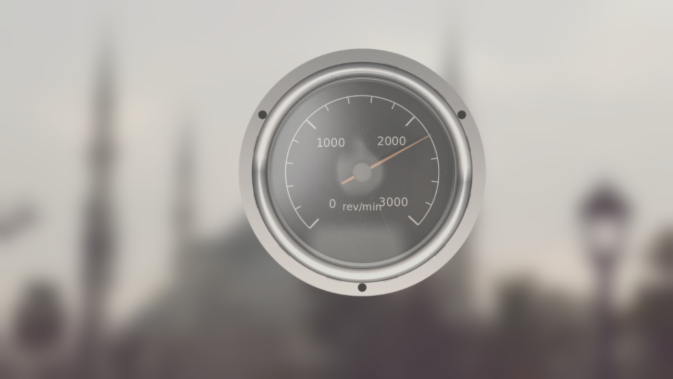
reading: {"value": 2200, "unit": "rpm"}
